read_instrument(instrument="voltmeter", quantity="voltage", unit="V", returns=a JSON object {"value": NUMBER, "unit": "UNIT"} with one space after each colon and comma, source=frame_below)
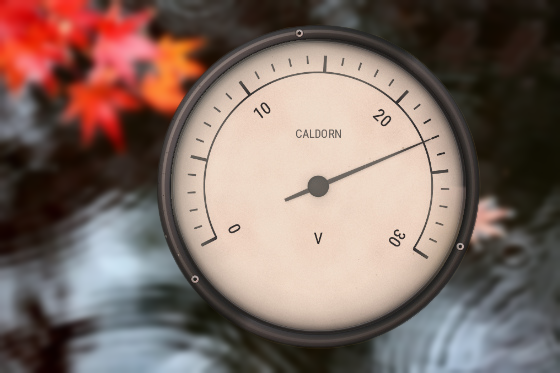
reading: {"value": 23, "unit": "V"}
